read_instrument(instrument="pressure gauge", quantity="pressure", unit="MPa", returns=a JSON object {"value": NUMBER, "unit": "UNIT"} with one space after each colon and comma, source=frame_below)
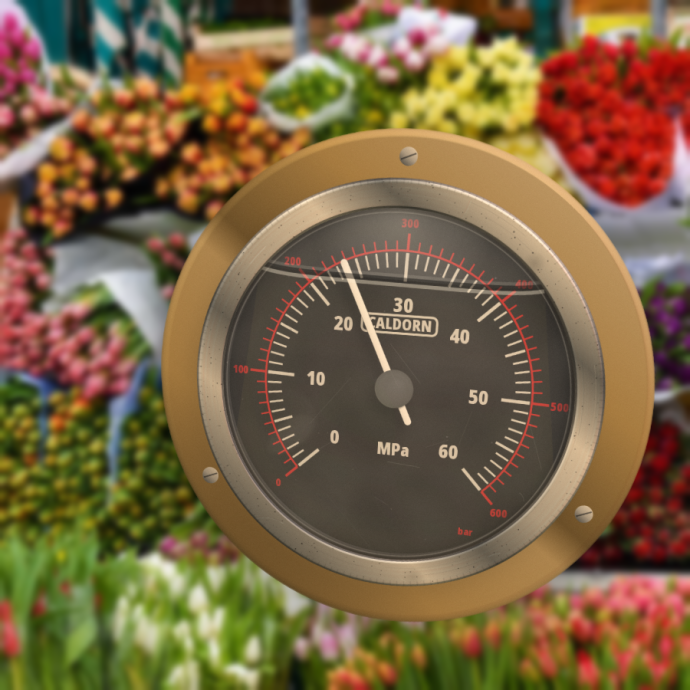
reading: {"value": 24, "unit": "MPa"}
